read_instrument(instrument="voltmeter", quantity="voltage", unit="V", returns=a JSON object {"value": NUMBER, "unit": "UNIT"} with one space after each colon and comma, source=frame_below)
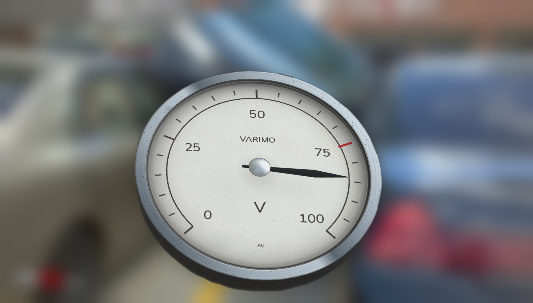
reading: {"value": 85, "unit": "V"}
